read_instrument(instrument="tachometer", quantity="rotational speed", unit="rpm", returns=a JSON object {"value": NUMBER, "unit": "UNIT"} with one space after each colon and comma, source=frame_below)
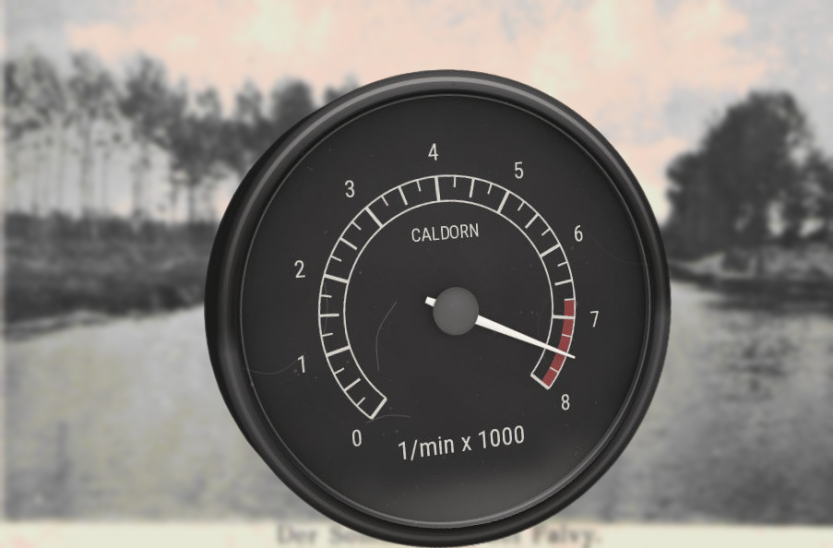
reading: {"value": 7500, "unit": "rpm"}
